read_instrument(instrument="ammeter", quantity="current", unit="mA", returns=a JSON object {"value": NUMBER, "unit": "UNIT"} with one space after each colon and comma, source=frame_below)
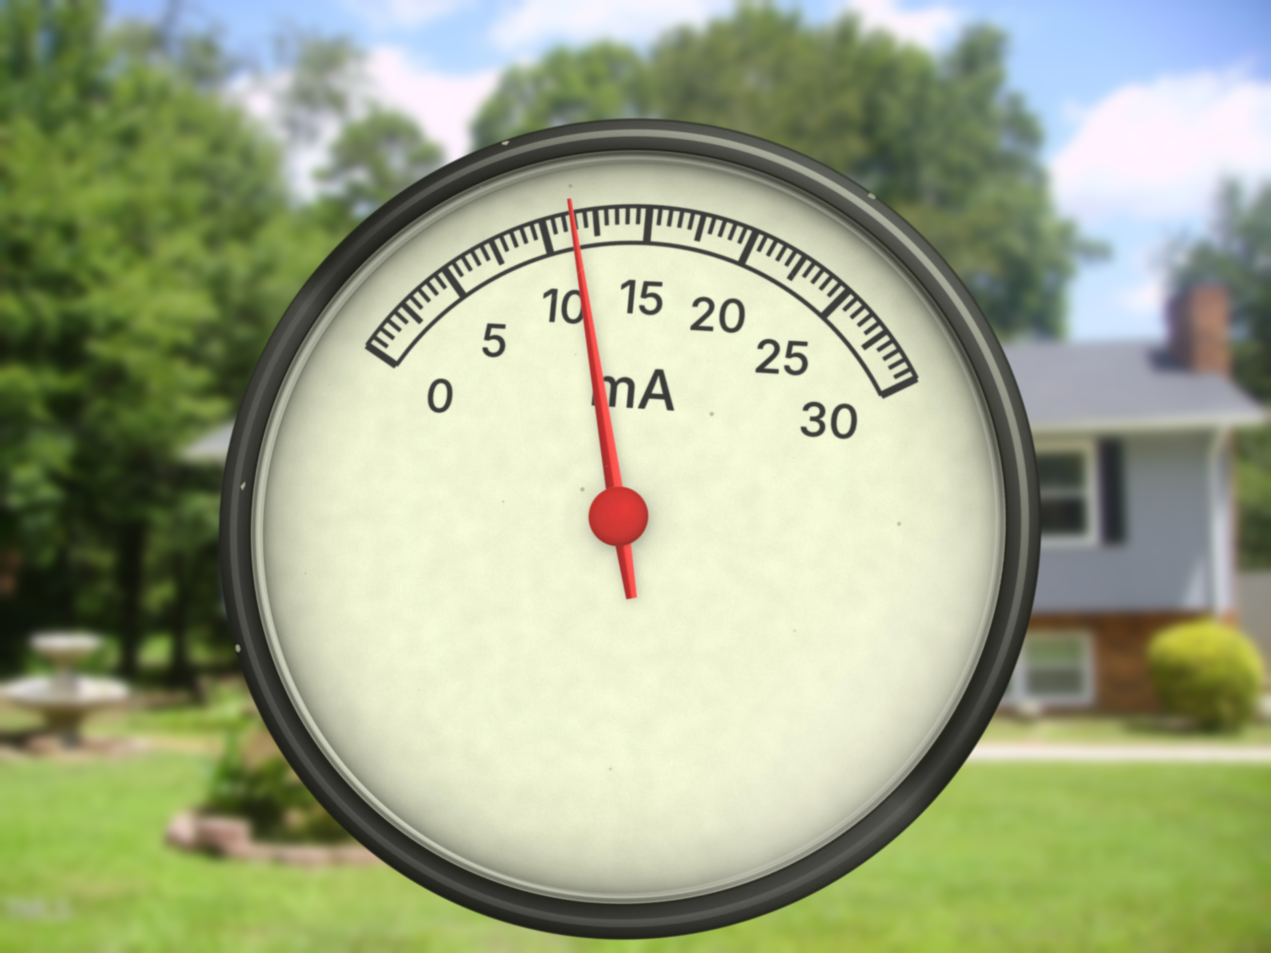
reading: {"value": 11.5, "unit": "mA"}
